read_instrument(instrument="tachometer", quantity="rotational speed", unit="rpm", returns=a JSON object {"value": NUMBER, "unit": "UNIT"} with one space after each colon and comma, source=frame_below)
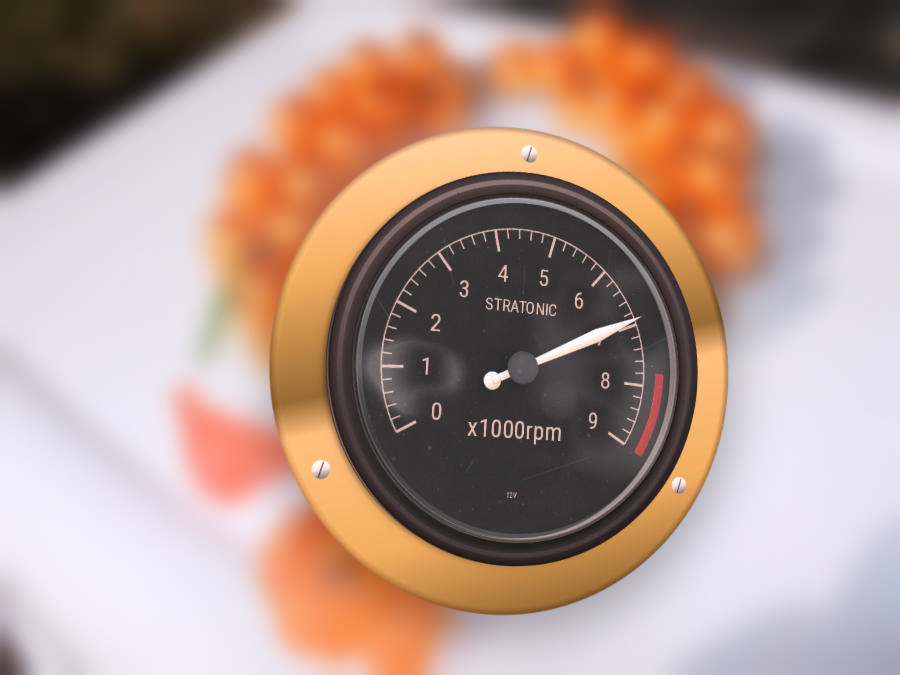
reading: {"value": 6900, "unit": "rpm"}
